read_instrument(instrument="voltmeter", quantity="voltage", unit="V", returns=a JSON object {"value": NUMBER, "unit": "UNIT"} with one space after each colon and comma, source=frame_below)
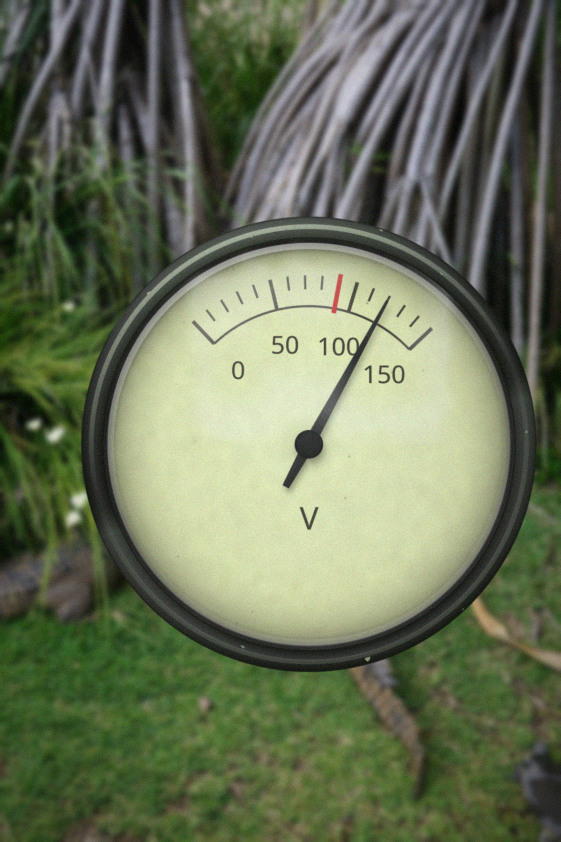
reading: {"value": 120, "unit": "V"}
